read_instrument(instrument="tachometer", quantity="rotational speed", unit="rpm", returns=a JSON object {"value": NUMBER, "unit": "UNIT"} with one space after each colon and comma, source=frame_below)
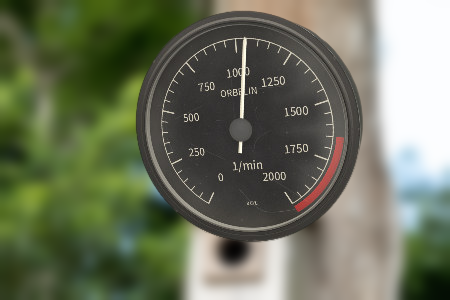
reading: {"value": 1050, "unit": "rpm"}
